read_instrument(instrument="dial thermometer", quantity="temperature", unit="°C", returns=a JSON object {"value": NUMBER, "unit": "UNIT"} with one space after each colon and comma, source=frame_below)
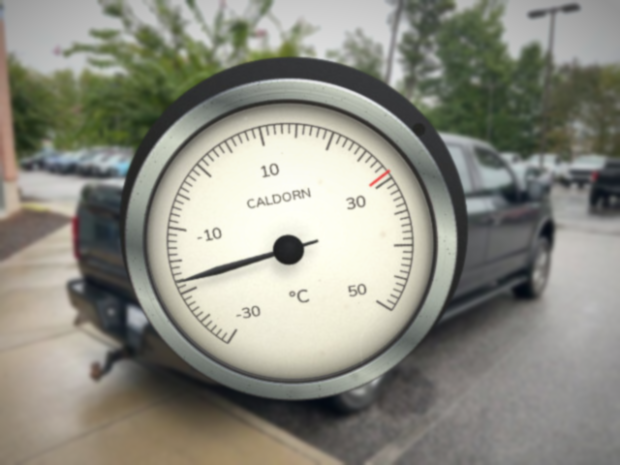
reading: {"value": -18, "unit": "°C"}
